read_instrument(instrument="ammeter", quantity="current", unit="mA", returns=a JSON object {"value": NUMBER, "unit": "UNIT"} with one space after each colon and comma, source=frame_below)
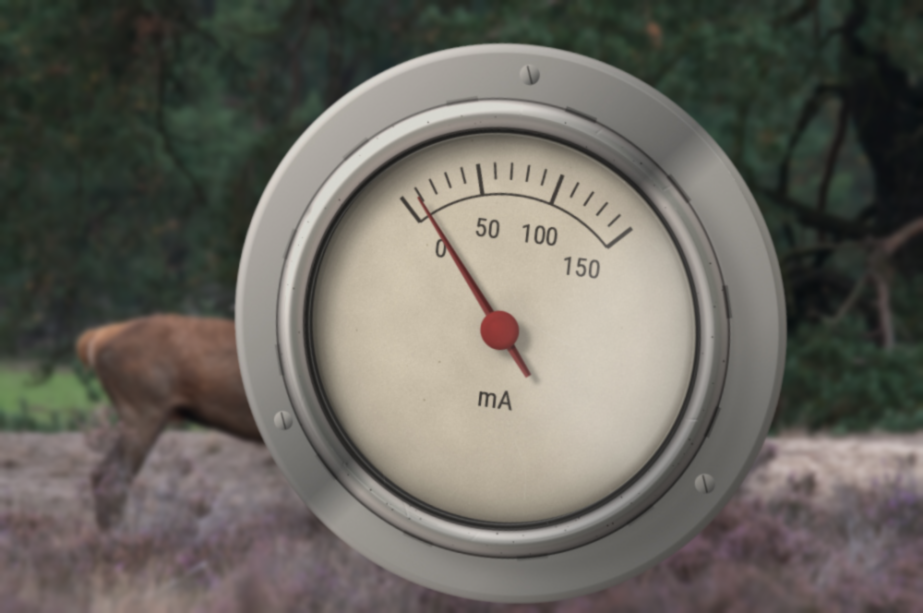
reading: {"value": 10, "unit": "mA"}
